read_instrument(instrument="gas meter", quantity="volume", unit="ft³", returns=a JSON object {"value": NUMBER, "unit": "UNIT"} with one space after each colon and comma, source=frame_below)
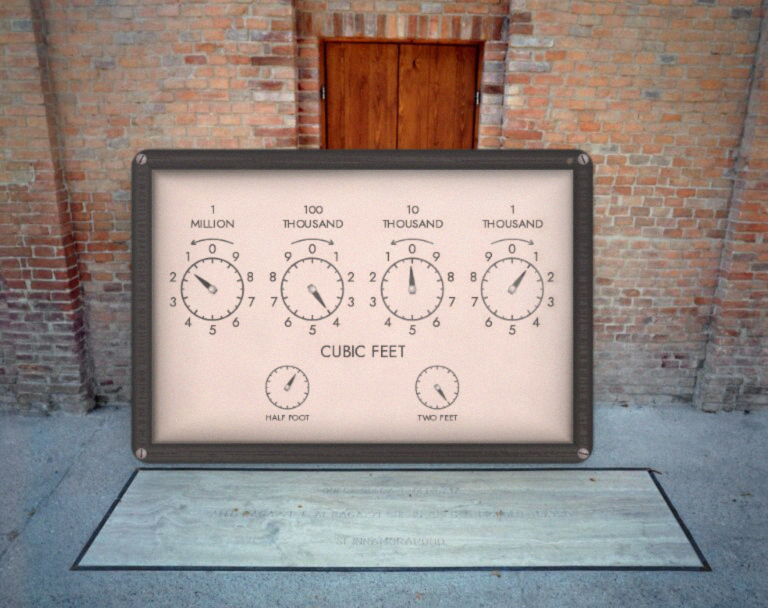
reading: {"value": 140100, "unit": "ft³"}
